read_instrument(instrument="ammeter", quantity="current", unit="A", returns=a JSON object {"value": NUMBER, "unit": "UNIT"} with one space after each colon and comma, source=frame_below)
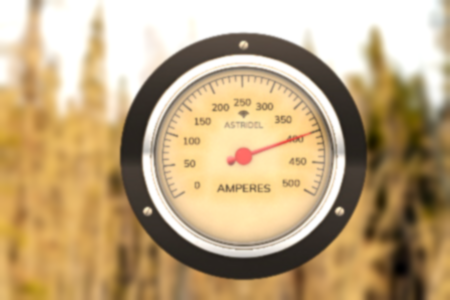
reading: {"value": 400, "unit": "A"}
